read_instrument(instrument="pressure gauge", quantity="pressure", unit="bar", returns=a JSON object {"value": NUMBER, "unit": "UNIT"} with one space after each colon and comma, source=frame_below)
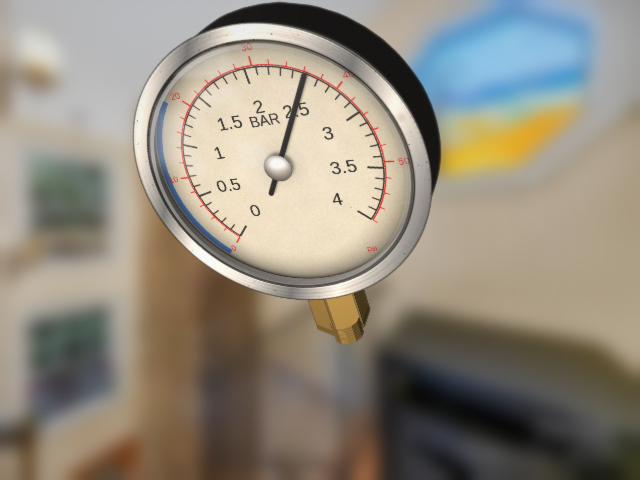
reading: {"value": 2.5, "unit": "bar"}
